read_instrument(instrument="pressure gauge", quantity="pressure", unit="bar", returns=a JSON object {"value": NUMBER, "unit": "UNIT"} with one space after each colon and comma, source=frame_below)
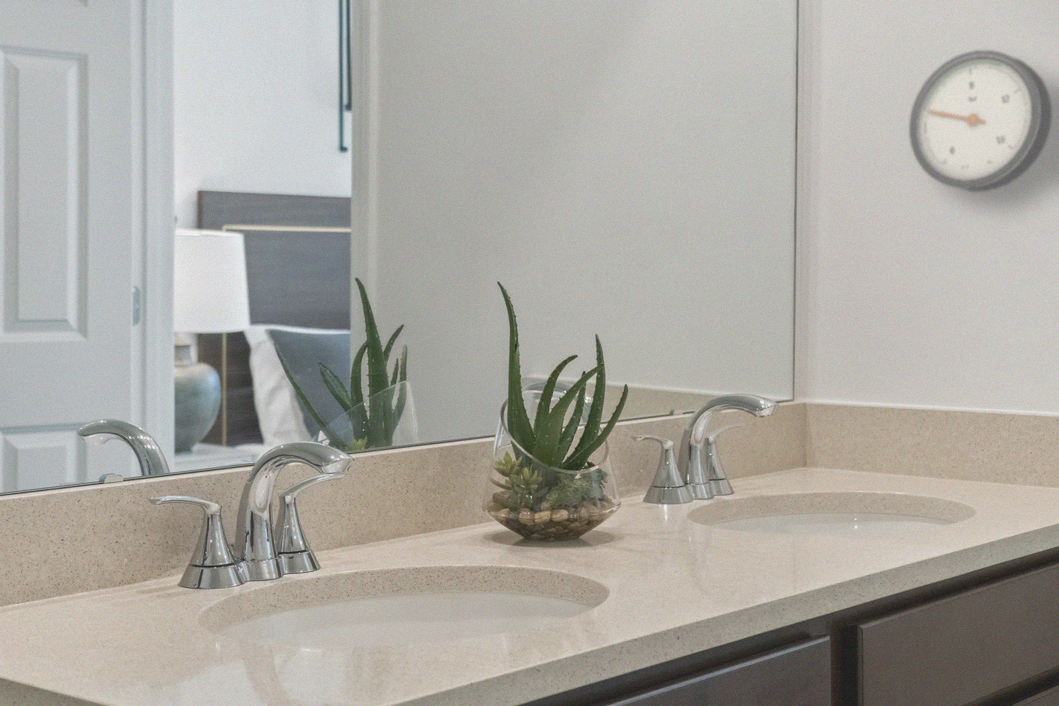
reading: {"value": 4, "unit": "bar"}
